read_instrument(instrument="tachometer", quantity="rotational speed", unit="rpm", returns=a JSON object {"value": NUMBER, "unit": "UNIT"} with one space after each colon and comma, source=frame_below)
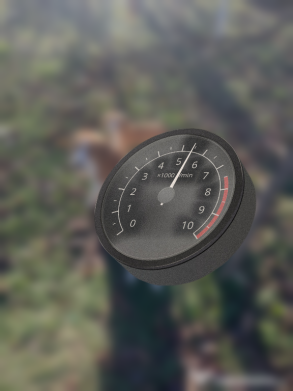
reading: {"value": 5500, "unit": "rpm"}
